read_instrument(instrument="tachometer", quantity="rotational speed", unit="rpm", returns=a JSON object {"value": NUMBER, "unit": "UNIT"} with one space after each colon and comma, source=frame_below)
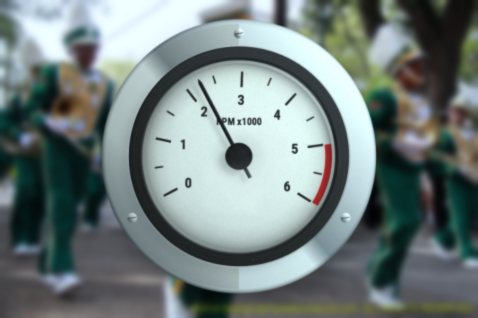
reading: {"value": 2250, "unit": "rpm"}
